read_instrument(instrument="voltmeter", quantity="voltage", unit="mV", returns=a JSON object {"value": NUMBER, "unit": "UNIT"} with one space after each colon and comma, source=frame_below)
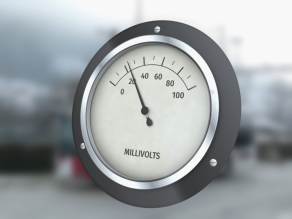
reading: {"value": 25, "unit": "mV"}
